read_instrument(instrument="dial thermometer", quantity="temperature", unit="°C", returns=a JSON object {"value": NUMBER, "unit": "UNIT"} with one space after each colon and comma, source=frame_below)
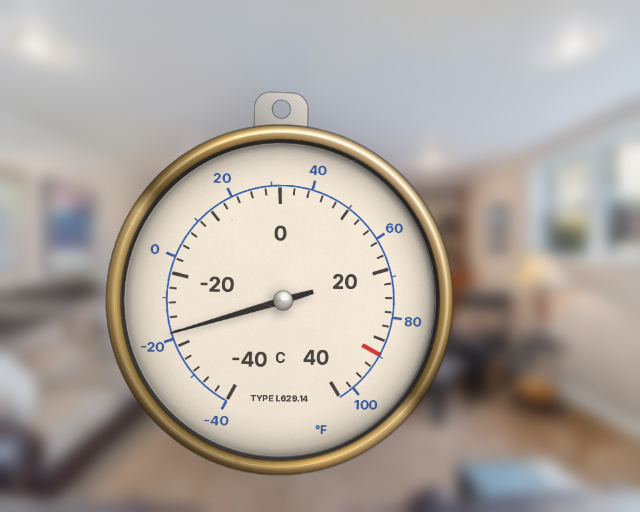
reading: {"value": -28, "unit": "°C"}
